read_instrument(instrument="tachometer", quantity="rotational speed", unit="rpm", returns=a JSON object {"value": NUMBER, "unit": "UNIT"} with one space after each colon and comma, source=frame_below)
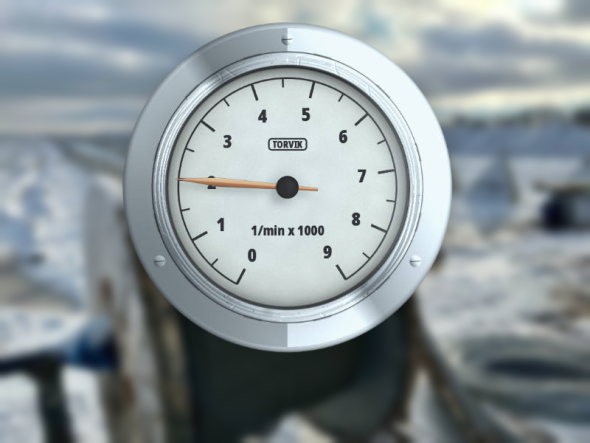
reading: {"value": 2000, "unit": "rpm"}
